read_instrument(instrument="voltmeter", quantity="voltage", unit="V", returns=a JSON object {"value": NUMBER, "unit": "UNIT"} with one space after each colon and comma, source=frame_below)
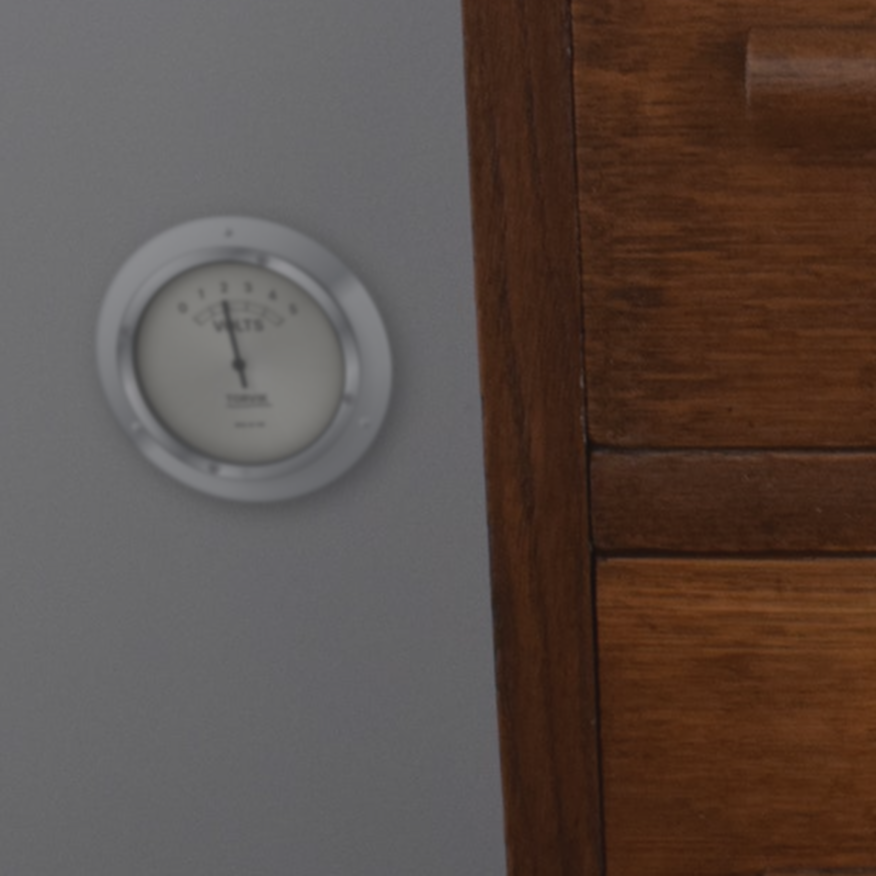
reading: {"value": 2, "unit": "V"}
